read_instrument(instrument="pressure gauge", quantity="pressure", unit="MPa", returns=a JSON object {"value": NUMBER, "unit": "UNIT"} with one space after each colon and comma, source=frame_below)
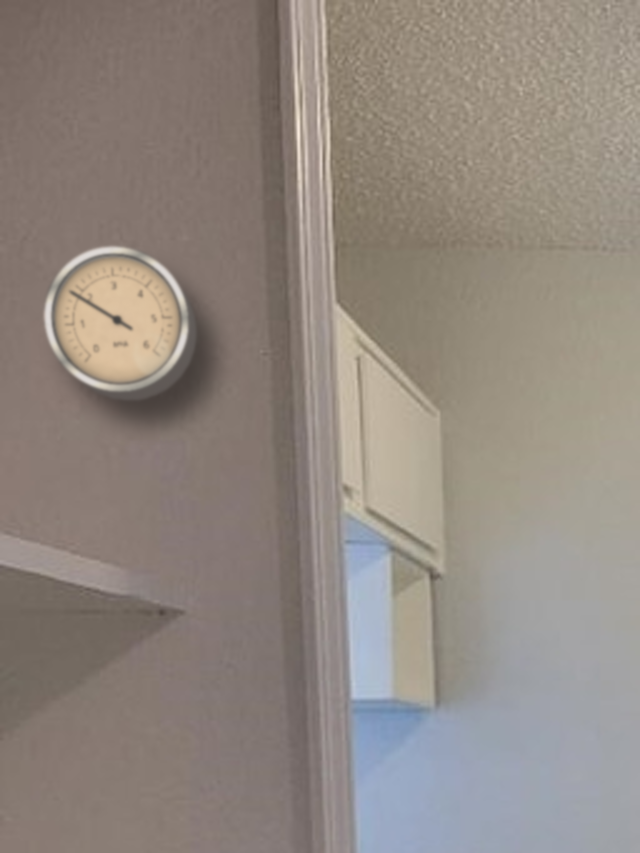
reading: {"value": 1.8, "unit": "MPa"}
